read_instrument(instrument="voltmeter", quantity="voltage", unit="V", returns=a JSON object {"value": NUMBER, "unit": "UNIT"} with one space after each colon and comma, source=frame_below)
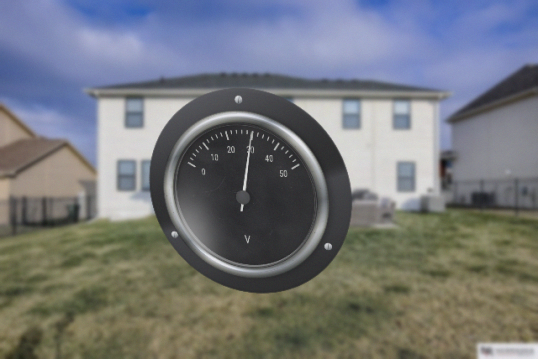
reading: {"value": 30, "unit": "V"}
